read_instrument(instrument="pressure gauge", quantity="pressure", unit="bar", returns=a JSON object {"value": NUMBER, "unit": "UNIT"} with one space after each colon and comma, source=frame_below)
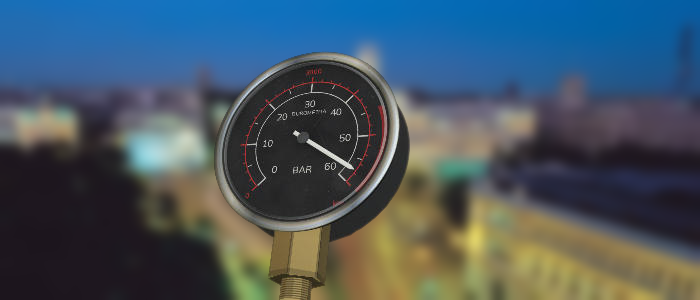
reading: {"value": 57.5, "unit": "bar"}
